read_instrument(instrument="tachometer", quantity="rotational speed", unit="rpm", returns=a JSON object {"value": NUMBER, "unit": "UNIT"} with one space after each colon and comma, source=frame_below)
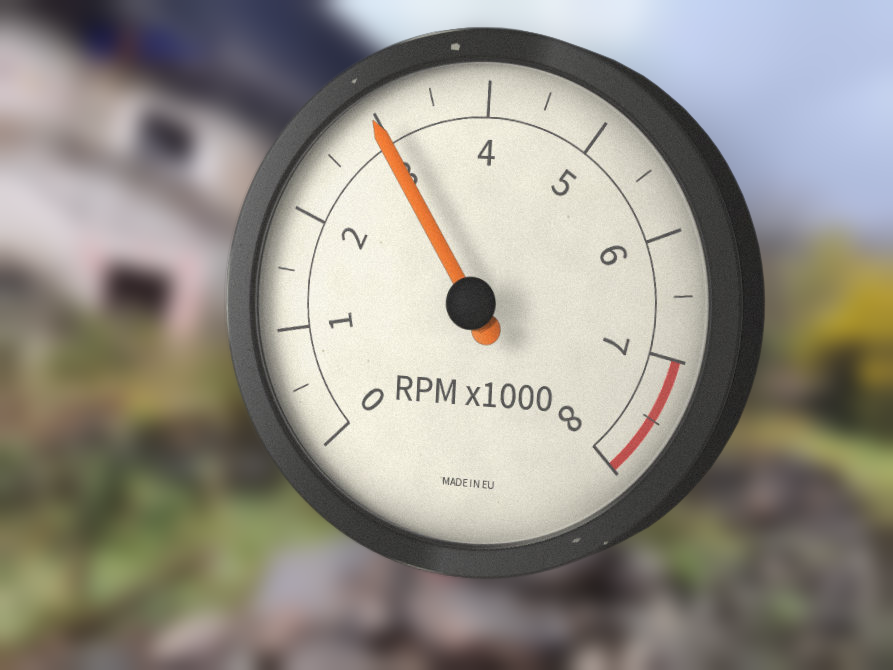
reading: {"value": 3000, "unit": "rpm"}
